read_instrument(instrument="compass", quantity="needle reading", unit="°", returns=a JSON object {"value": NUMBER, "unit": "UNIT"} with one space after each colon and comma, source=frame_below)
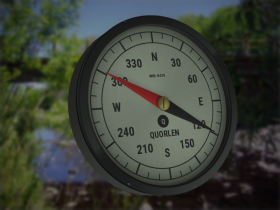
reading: {"value": 300, "unit": "°"}
